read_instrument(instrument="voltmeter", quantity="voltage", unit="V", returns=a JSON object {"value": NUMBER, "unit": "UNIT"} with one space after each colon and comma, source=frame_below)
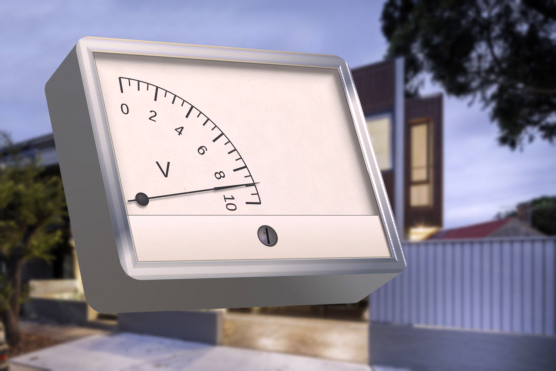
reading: {"value": 9, "unit": "V"}
